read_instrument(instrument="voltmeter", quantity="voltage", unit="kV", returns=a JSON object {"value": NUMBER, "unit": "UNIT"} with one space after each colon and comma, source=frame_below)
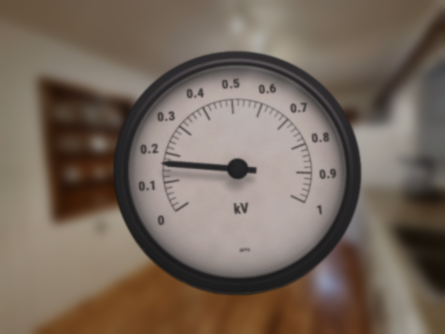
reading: {"value": 0.16, "unit": "kV"}
